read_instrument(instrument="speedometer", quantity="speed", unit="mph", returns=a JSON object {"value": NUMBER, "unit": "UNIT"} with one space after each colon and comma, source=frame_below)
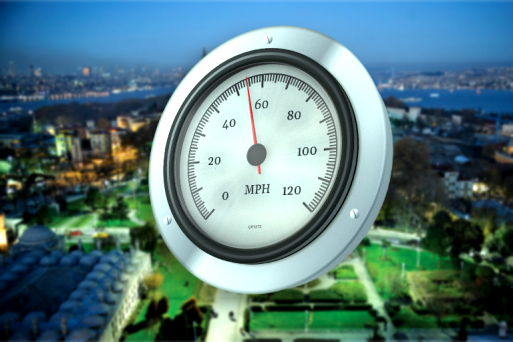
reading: {"value": 55, "unit": "mph"}
